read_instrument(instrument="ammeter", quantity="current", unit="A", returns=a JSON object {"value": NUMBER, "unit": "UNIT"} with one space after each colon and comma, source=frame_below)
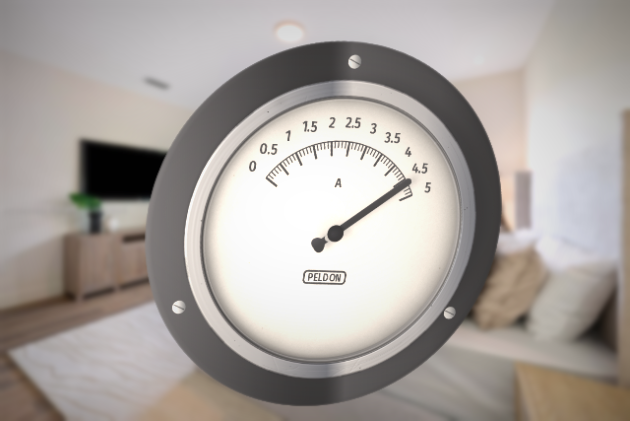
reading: {"value": 4.5, "unit": "A"}
